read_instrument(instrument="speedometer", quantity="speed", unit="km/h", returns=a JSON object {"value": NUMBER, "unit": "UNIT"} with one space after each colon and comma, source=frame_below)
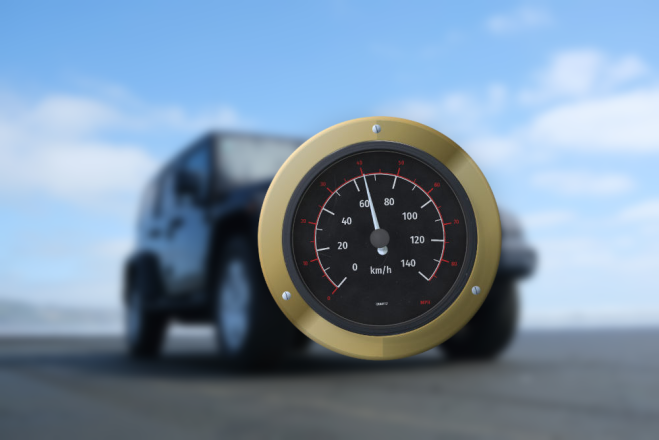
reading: {"value": 65, "unit": "km/h"}
